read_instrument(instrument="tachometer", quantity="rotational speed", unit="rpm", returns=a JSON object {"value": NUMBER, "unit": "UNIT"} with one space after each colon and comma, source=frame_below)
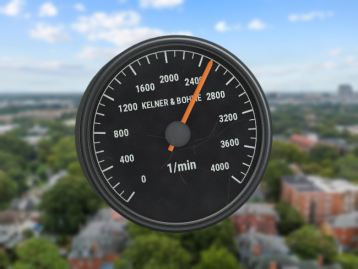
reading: {"value": 2500, "unit": "rpm"}
